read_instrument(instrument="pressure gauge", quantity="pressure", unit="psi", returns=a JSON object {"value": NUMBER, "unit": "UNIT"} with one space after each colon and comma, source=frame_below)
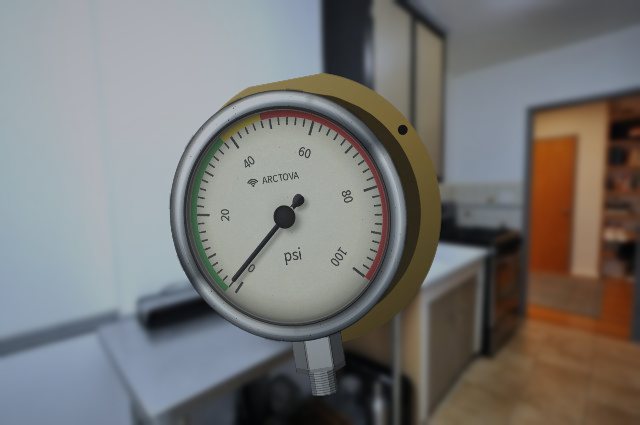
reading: {"value": 2, "unit": "psi"}
